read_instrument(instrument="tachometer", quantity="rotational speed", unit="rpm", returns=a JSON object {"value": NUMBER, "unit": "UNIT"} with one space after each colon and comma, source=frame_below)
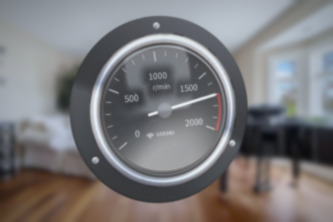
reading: {"value": 1700, "unit": "rpm"}
